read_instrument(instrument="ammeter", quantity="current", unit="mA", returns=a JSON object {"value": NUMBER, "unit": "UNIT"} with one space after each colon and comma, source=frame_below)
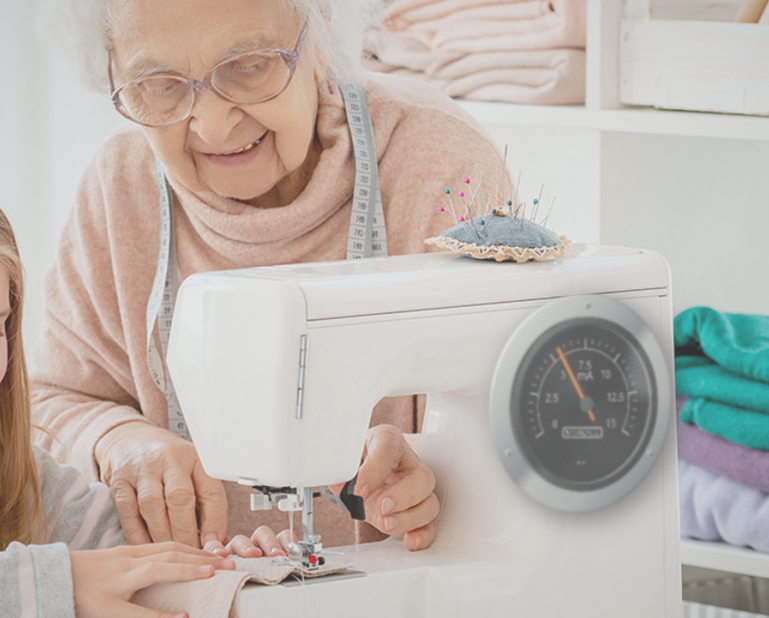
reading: {"value": 5.5, "unit": "mA"}
